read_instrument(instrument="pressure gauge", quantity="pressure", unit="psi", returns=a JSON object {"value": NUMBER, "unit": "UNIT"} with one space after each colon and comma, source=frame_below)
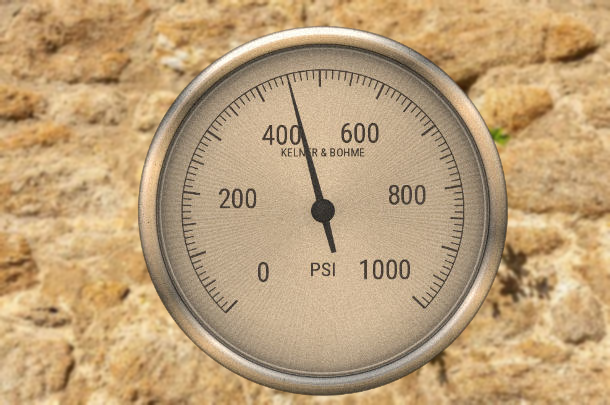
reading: {"value": 450, "unit": "psi"}
